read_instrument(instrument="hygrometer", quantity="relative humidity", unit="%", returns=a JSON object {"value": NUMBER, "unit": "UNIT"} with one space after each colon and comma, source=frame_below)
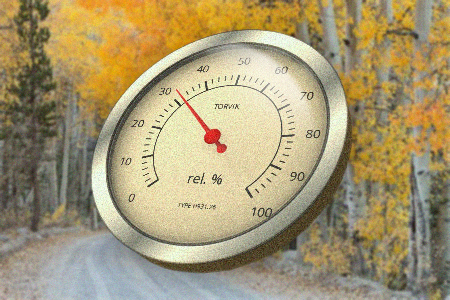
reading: {"value": 32, "unit": "%"}
